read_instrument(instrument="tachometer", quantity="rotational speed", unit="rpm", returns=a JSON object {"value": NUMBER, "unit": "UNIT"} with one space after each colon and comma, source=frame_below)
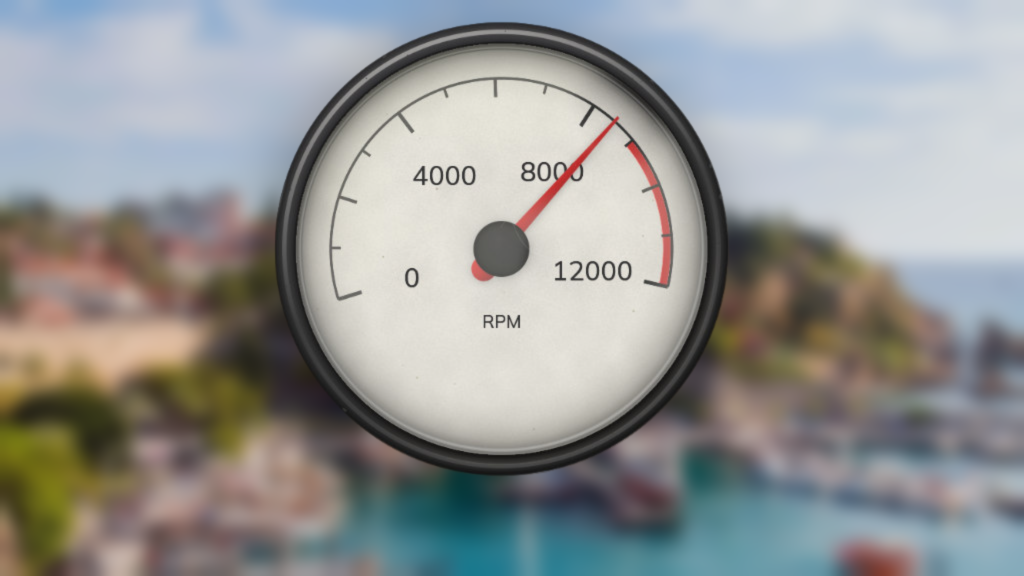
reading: {"value": 8500, "unit": "rpm"}
